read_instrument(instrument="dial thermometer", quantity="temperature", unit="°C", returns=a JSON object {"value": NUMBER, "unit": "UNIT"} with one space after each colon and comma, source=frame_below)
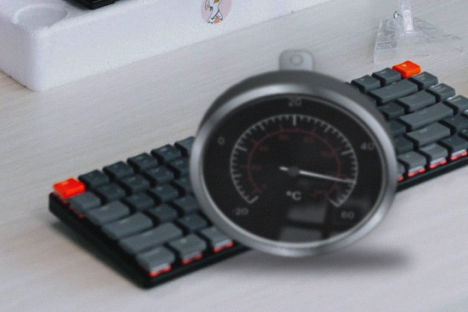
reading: {"value": 50, "unit": "°C"}
